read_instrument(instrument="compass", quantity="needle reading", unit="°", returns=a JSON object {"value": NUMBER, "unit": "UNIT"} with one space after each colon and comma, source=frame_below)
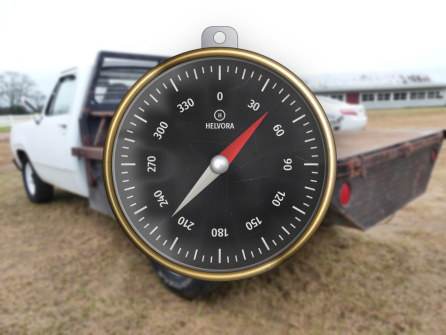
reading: {"value": 42.5, "unit": "°"}
